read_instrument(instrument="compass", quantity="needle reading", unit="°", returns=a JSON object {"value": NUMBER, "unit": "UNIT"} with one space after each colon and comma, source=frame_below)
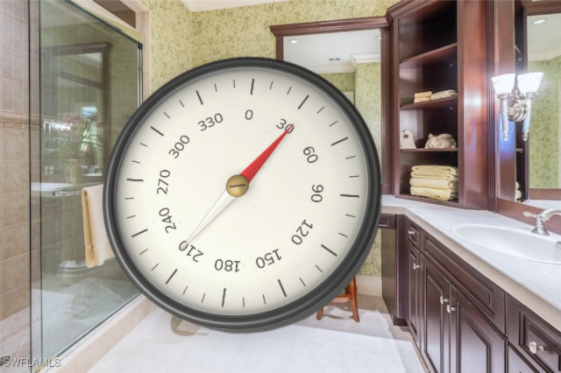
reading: {"value": 35, "unit": "°"}
